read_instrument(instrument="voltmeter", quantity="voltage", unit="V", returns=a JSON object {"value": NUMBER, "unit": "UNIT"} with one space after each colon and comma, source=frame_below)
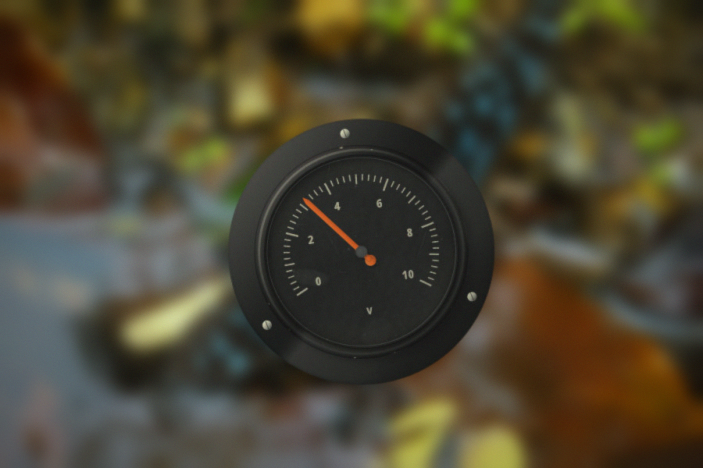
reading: {"value": 3.2, "unit": "V"}
